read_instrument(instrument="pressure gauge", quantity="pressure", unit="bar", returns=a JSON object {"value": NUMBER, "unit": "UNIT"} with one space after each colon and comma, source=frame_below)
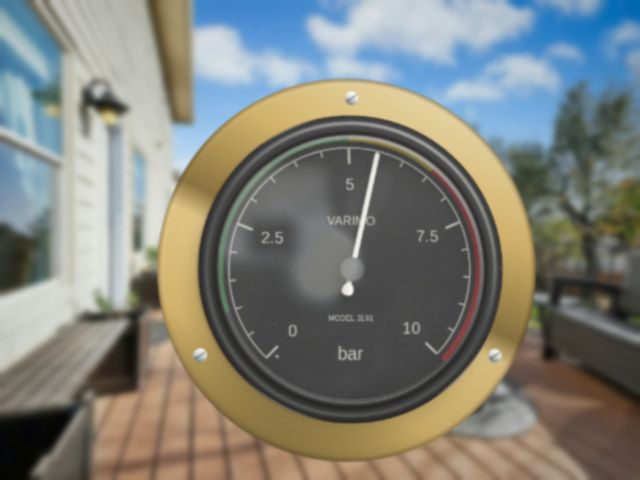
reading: {"value": 5.5, "unit": "bar"}
